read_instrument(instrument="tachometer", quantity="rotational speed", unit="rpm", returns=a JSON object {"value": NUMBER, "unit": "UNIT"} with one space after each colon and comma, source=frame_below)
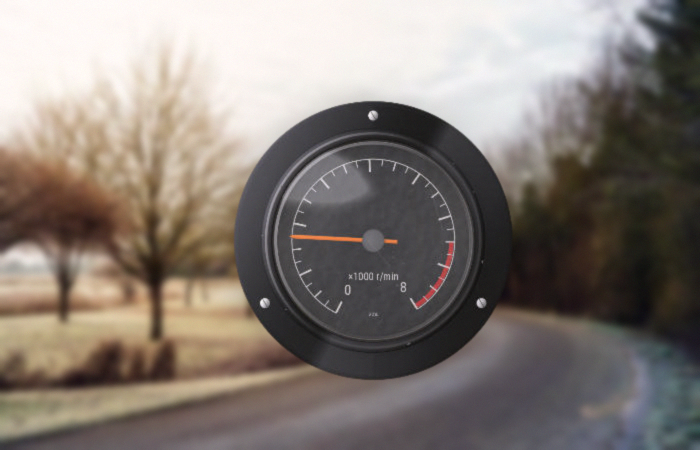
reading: {"value": 1750, "unit": "rpm"}
